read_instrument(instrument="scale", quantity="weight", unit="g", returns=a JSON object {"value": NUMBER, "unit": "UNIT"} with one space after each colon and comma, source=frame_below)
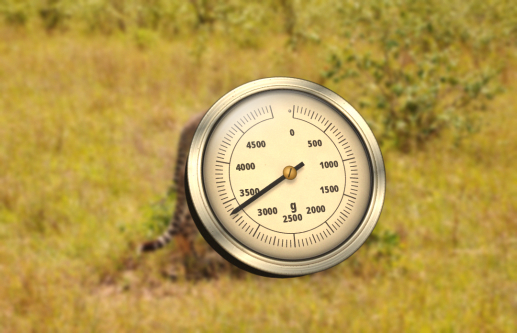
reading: {"value": 3350, "unit": "g"}
